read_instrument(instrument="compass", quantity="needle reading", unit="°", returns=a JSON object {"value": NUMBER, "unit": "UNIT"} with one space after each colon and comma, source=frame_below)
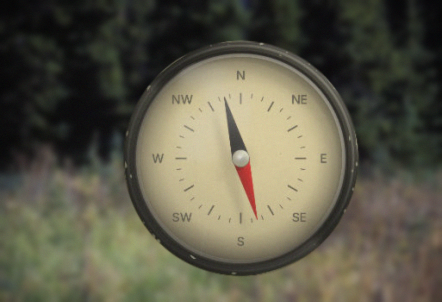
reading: {"value": 165, "unit": "°"}
